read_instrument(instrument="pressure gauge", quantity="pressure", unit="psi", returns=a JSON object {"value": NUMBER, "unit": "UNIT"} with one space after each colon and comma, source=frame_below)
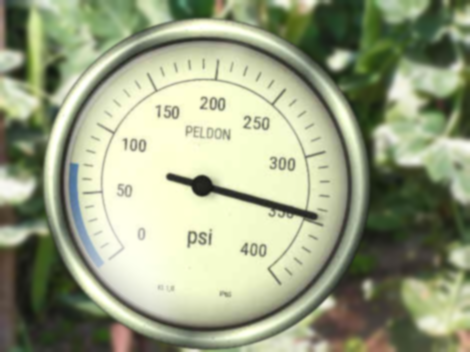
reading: {"value": 345, "unit": "psi"}
